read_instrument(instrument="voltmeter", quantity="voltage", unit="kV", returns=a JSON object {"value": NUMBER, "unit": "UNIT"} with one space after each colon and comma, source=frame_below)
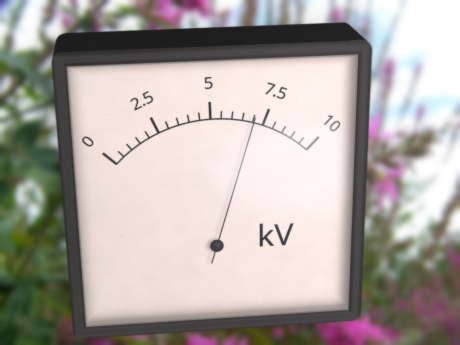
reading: {"value": 7, "unit": "kV"}
